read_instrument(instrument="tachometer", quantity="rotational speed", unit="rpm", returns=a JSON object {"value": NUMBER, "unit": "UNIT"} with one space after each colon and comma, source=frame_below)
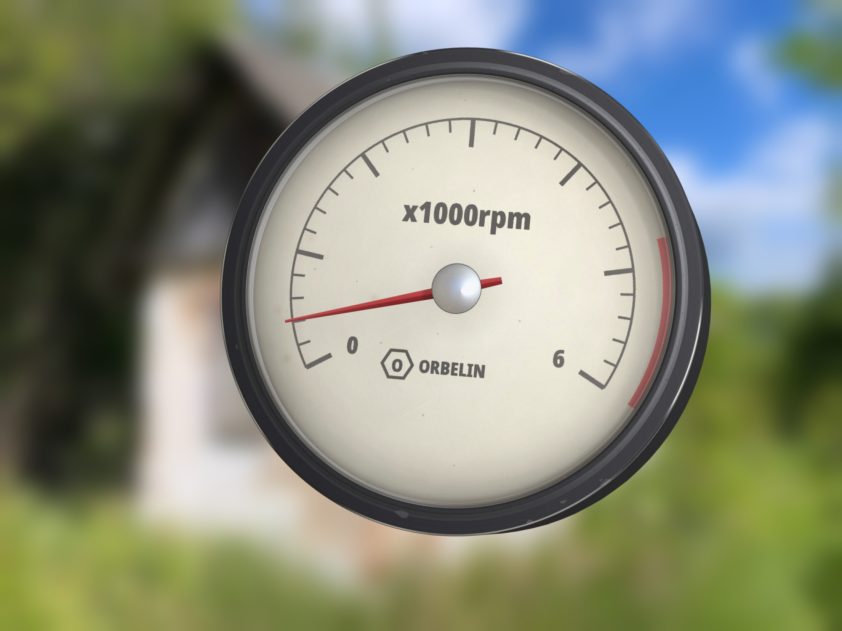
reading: {"value": 400, "unit": "rpm"}
